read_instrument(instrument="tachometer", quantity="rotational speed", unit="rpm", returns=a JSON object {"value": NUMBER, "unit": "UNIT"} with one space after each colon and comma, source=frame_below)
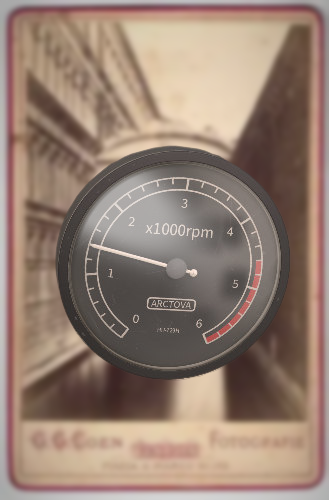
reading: {"value": 1400, "unit": "rpm"}
